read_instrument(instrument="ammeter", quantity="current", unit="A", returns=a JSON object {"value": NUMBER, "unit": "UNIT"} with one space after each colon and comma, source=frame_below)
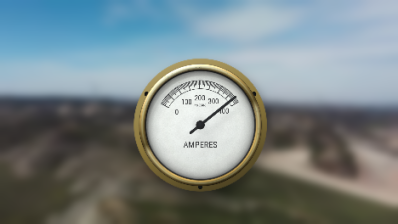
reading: {"value": 375, "unit": "A"}
